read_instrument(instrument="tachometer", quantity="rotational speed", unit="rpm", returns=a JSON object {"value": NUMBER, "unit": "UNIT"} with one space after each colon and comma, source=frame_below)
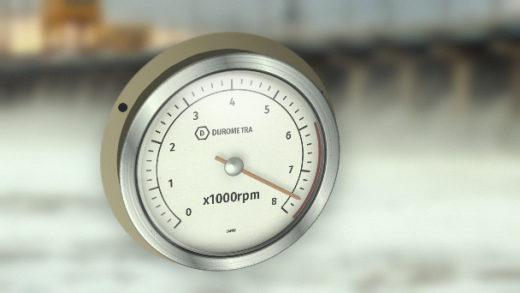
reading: {"value": 7600, "unit": "rpm"}
